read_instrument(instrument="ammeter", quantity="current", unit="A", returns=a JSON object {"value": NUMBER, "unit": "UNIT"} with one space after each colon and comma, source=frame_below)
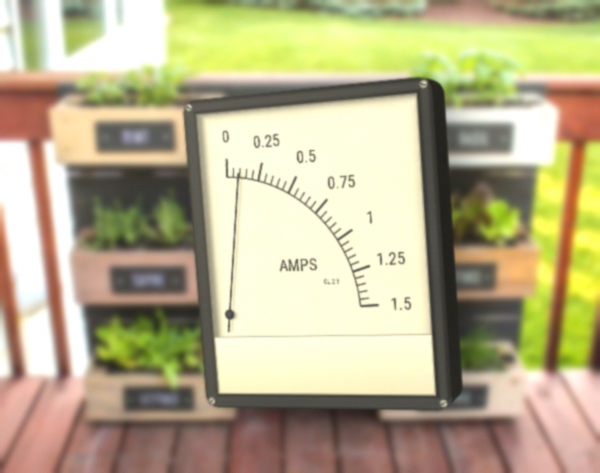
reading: {"value": 0.1, "unit": "A"}
